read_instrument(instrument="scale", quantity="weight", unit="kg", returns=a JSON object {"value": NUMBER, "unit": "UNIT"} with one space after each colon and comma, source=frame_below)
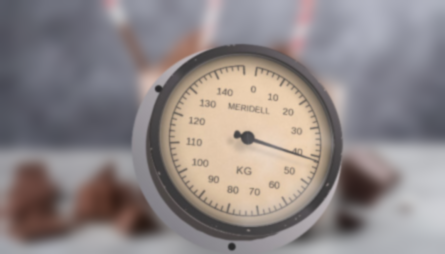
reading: {"value": 42, "unit": "kg"}
